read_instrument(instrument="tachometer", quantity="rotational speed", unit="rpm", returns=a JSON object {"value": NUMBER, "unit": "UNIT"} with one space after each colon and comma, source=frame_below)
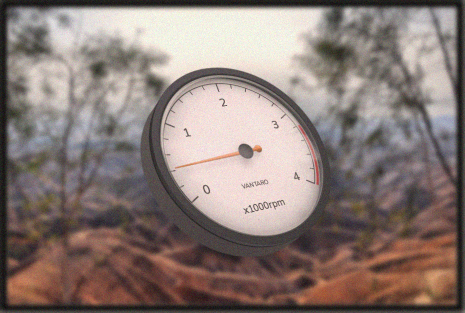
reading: {"value": 400, "unit": "rpm"}
